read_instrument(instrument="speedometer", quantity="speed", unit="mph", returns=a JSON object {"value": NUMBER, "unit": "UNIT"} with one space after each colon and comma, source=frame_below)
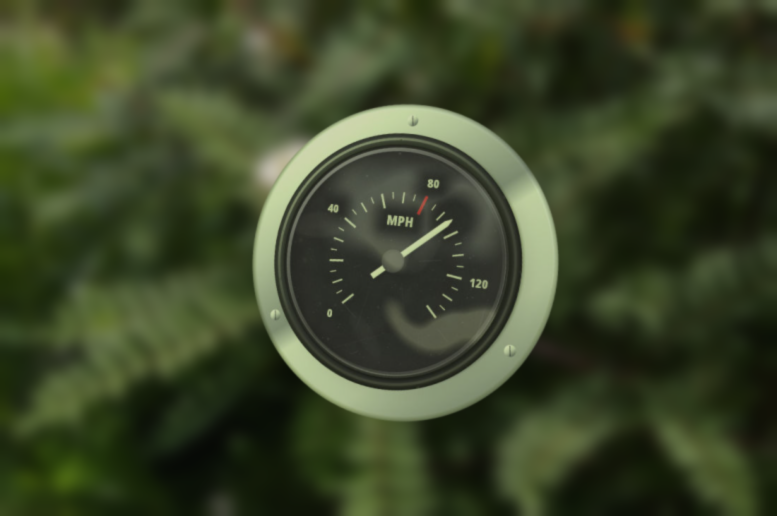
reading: {"value": 95, "unit": "mph"}
